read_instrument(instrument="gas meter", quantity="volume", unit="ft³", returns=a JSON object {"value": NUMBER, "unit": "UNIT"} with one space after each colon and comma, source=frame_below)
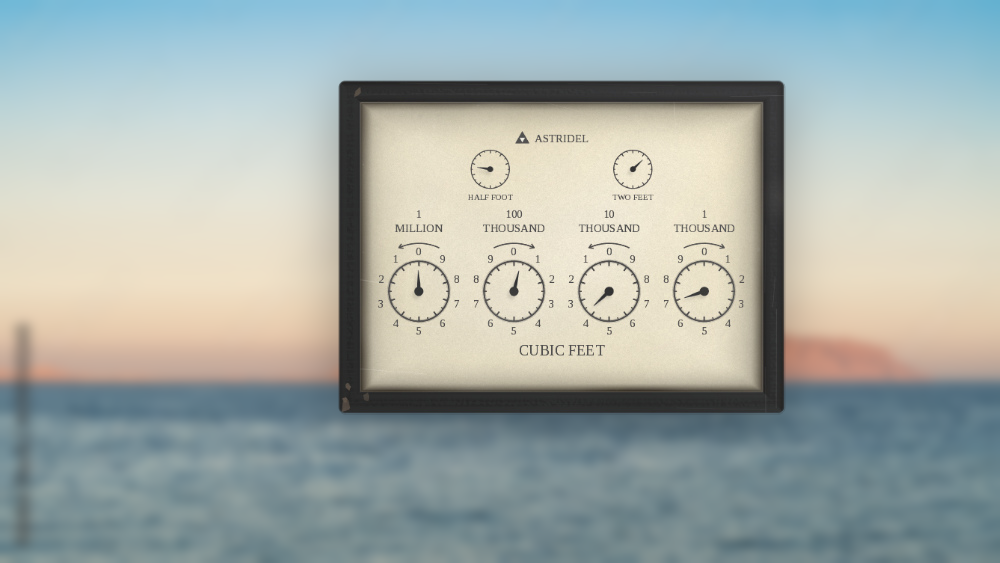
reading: {"value": 3700, "unit": "ft³"}
